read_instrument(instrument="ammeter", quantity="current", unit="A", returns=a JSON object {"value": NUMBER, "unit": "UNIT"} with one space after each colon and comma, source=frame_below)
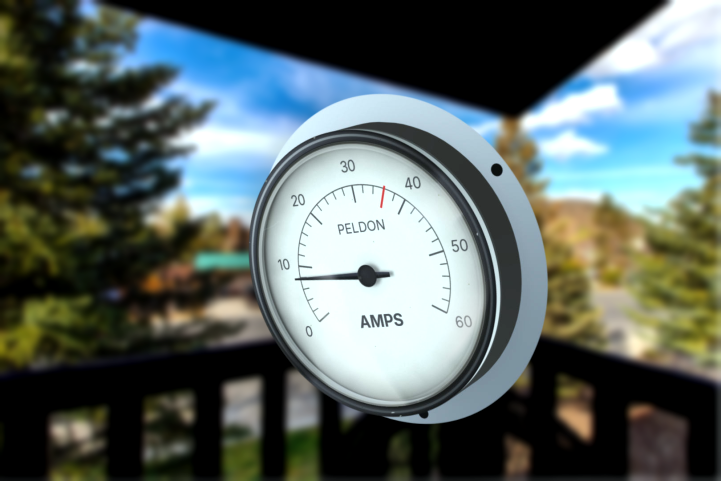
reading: {"value": 8, "unit": "A"}
